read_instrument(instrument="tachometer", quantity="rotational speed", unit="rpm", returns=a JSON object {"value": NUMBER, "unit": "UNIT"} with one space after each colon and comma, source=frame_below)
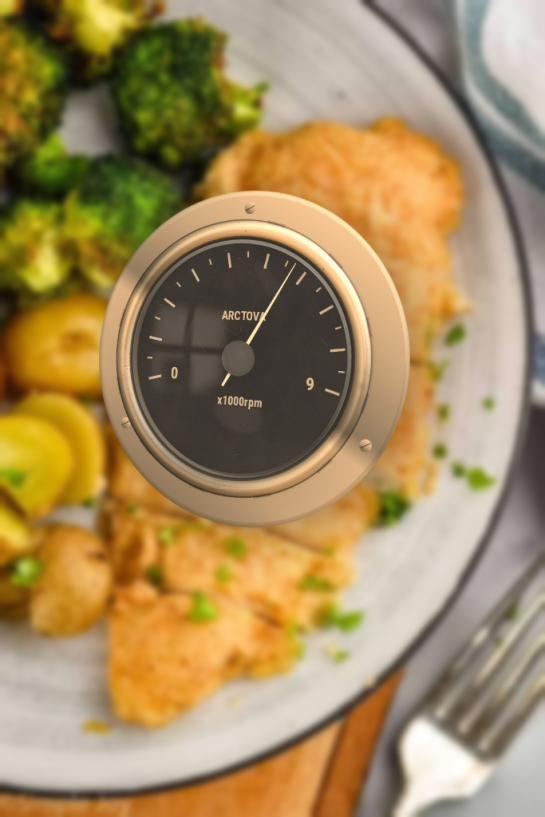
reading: {"value": 5750, "unit": "rpm"}
